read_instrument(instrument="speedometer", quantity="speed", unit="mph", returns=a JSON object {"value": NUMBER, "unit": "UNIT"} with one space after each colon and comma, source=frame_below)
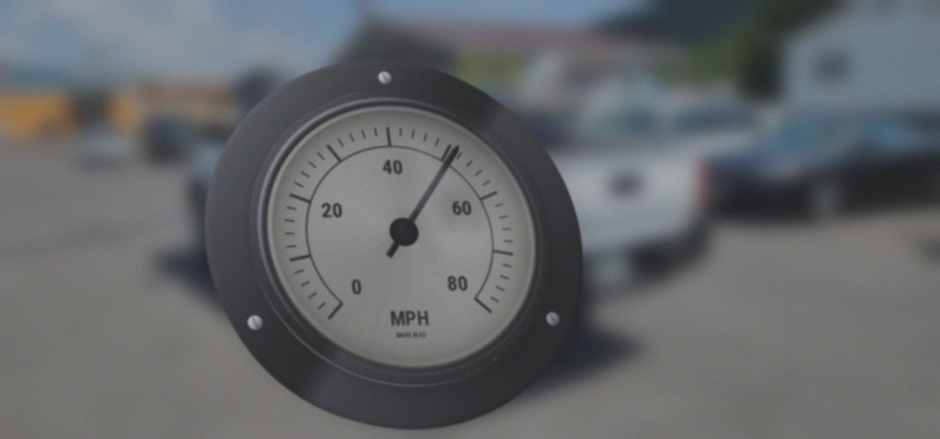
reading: {"value": 51, "unit": "mph"}
